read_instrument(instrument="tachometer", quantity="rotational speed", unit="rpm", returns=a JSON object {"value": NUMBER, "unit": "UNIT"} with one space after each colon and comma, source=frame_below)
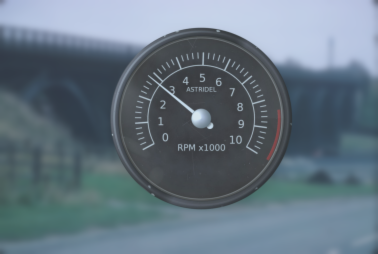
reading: {"value": 2800, "unit": "rpm"}
